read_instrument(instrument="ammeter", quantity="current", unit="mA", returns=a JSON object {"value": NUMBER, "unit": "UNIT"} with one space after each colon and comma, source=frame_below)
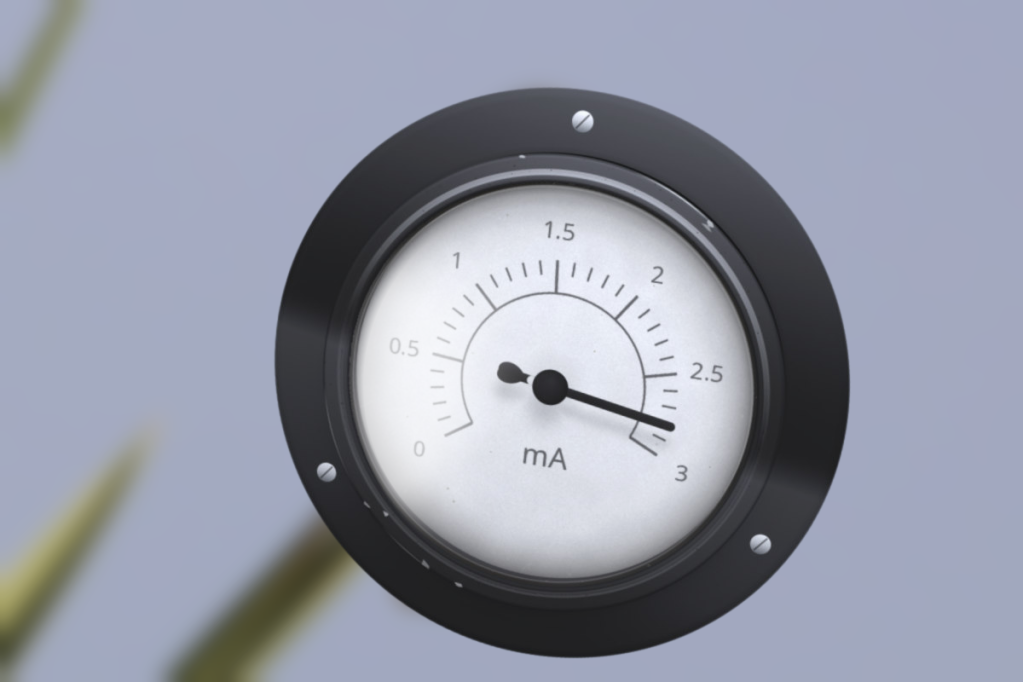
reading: {"value": 2.8, "unit": "mA"}
